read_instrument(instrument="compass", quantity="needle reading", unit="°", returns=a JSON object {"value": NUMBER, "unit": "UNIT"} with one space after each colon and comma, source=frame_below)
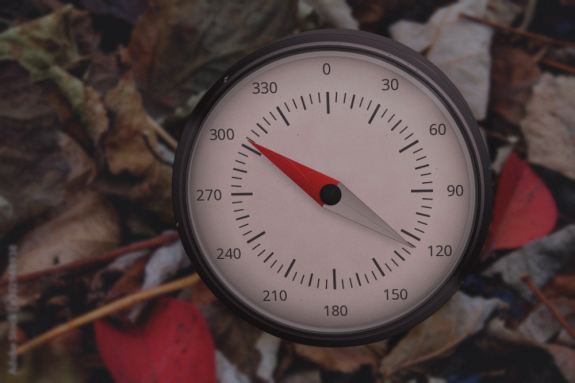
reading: {"value": 305, "unit": "°"}
